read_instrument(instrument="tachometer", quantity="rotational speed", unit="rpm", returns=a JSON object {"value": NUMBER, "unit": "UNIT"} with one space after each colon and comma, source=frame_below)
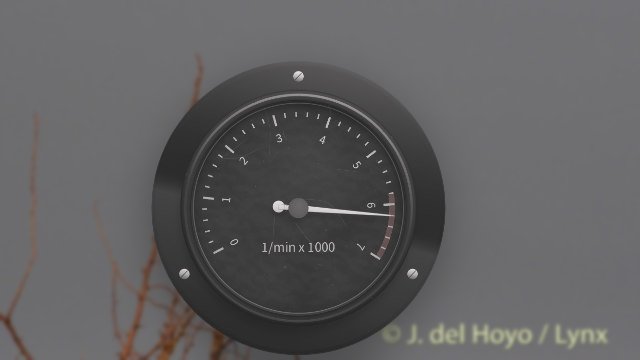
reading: {"value": 6200, "unit": "rpm"}
